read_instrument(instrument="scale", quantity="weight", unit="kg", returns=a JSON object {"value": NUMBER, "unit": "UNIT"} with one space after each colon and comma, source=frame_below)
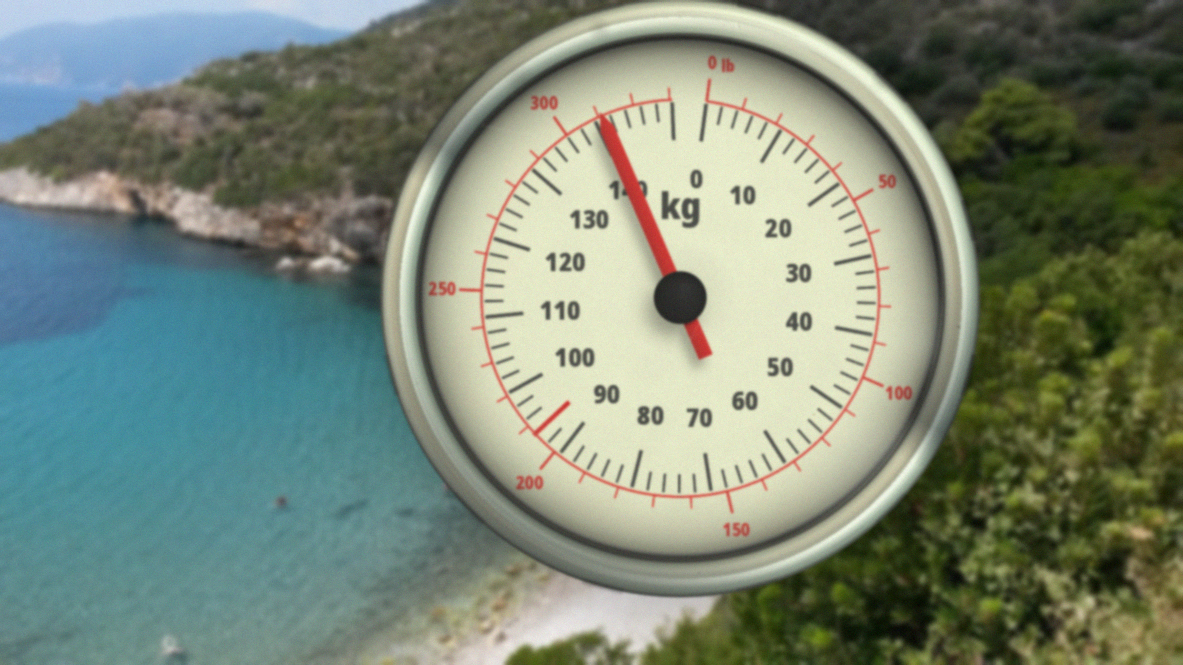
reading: {"value": 141, "unit": "kg"}
